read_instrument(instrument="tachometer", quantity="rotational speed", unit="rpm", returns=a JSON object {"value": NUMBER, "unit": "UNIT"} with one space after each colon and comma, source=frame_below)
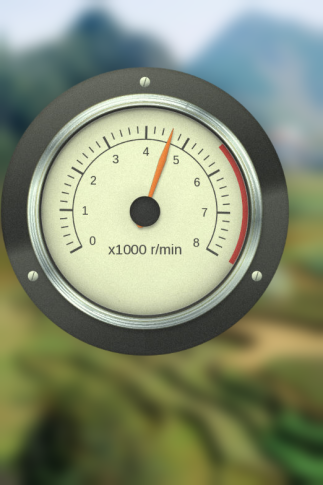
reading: {"value": 4600, "unit": "rpm"}
